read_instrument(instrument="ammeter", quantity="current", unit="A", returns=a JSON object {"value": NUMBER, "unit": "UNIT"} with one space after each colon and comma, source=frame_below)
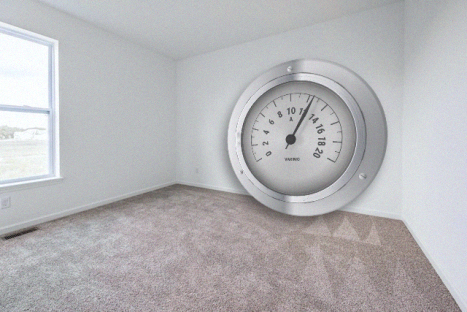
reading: {"value": 12.5, "unit": "A"}
